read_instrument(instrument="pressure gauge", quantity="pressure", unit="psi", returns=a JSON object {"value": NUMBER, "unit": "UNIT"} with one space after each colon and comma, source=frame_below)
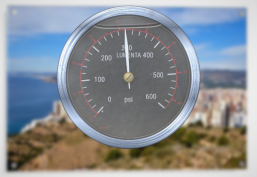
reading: {"value": 300, "unit": "psi"}
